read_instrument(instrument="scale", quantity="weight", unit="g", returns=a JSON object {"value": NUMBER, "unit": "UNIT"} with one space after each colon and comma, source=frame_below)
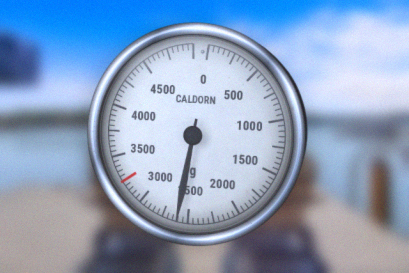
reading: {"value": 2600, "unit": "g"}
